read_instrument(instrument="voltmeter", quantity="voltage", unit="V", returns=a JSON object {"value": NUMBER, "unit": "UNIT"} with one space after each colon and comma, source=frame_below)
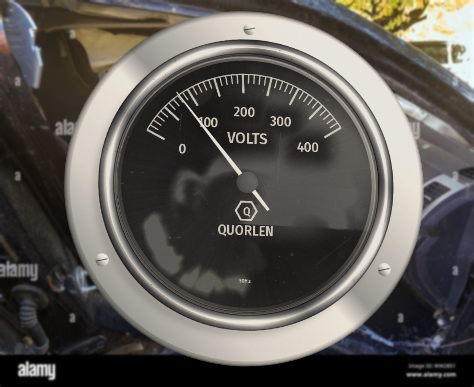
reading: {"value": 80, "unit": "V"}
